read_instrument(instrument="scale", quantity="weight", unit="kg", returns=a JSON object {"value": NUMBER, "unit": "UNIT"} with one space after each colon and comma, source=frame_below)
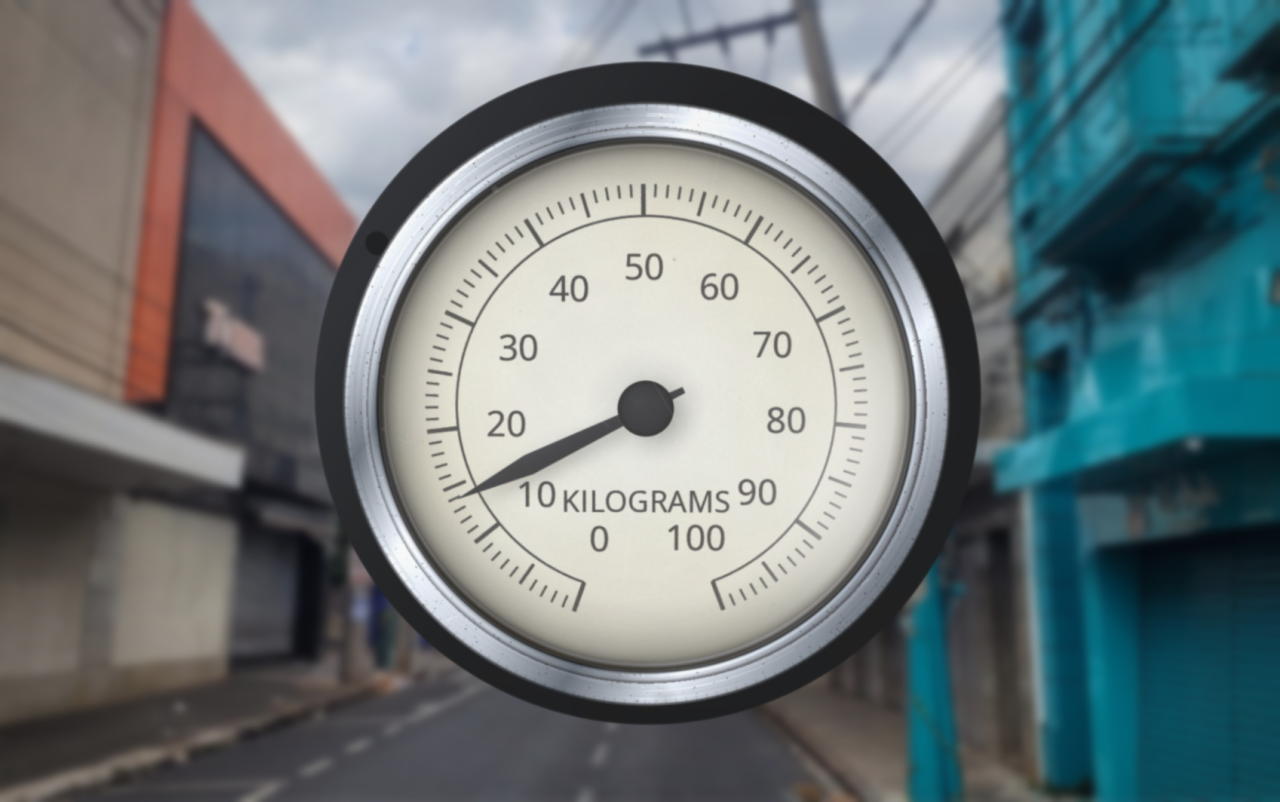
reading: {"value": 14, "unit": "kg"}
